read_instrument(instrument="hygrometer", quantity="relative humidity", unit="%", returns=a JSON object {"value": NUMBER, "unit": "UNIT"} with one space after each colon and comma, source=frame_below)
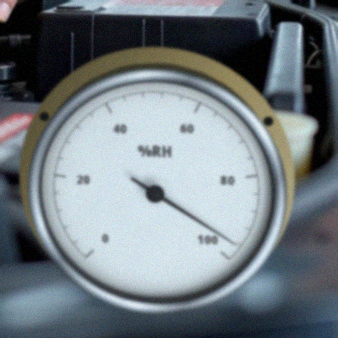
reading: {"value": 96, "unit": "%"}
